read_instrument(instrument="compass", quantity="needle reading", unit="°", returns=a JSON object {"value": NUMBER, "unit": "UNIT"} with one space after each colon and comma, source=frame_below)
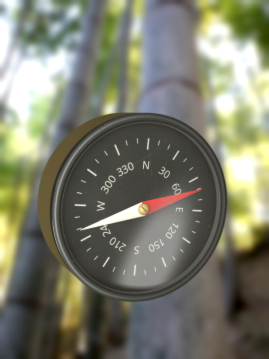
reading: {"value": 70, "unit": "°"}
